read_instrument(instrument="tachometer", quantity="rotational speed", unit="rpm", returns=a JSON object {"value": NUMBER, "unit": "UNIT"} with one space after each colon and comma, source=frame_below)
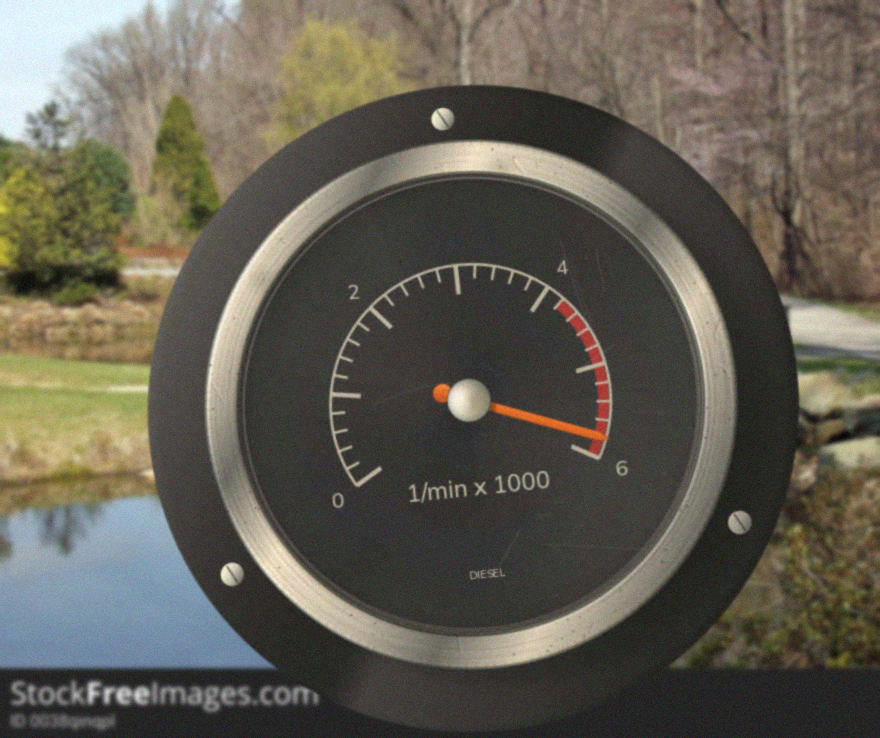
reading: {"value": 5800, "unit": "rpm"}
